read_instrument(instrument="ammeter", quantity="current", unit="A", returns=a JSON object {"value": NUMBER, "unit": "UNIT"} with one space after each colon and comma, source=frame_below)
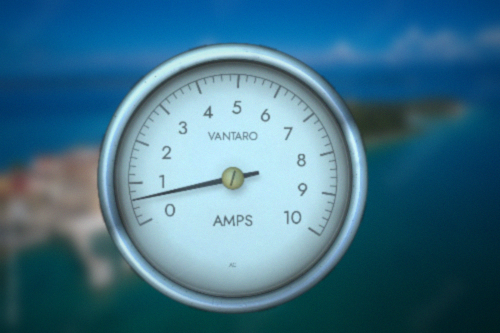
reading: {"value": 0.6, "unit": "A"}
